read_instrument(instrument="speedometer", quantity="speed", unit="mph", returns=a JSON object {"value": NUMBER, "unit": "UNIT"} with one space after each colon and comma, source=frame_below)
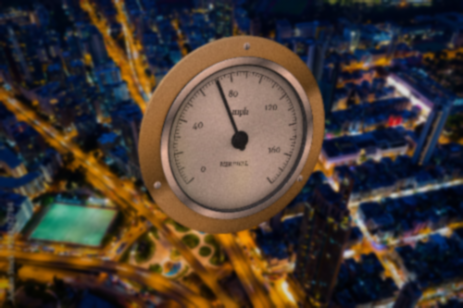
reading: {"value": 70, "unit": "mph"}
